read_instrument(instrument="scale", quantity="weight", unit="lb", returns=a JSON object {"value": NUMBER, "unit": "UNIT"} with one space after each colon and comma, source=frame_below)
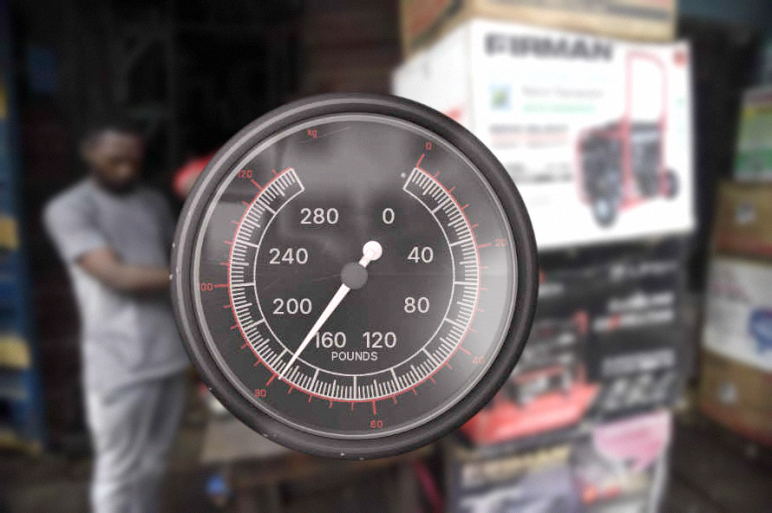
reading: {"value": 174, "unit": "lb"}
